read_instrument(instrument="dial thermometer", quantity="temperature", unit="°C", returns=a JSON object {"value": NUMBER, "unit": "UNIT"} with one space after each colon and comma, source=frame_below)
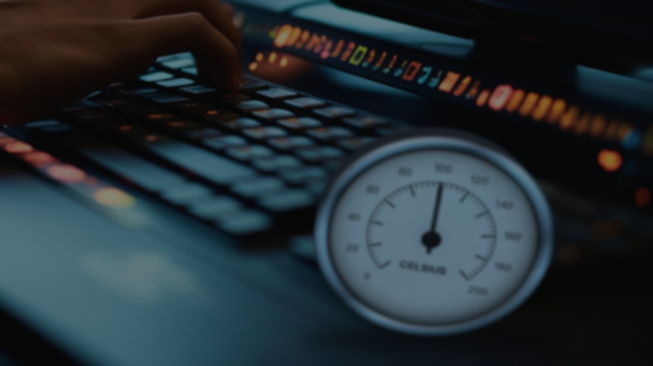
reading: {"value": 100, "unit": "°C"}
